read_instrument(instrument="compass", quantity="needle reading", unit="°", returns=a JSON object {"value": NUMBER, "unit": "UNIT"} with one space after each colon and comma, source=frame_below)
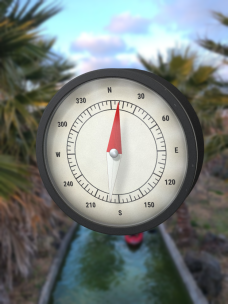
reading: {"value": 10, "unit": "°"}
